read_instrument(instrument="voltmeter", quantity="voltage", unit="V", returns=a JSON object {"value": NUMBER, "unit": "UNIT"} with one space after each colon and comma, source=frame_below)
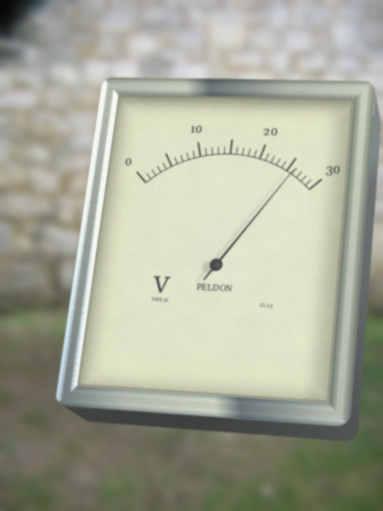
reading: {"value": 26, "unit": "V"}
